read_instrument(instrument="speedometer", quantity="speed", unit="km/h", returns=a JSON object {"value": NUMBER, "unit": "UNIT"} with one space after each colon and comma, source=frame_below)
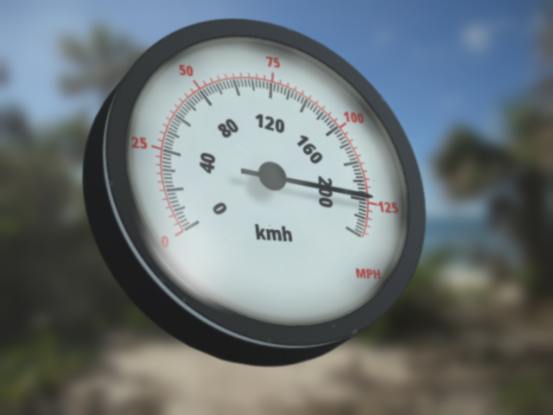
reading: {"value": 200, "unit": "km/h"}
